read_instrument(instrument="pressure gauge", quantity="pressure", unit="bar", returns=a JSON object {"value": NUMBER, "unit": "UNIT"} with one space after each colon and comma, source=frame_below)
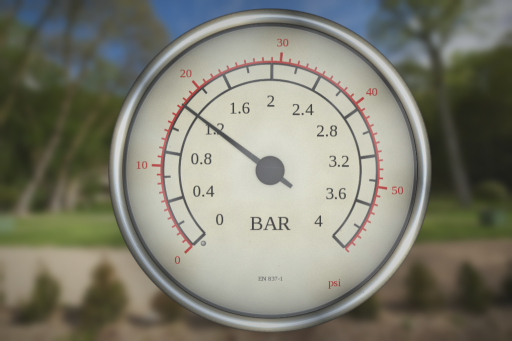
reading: {"value": 1.2, "unit": "bar"}
